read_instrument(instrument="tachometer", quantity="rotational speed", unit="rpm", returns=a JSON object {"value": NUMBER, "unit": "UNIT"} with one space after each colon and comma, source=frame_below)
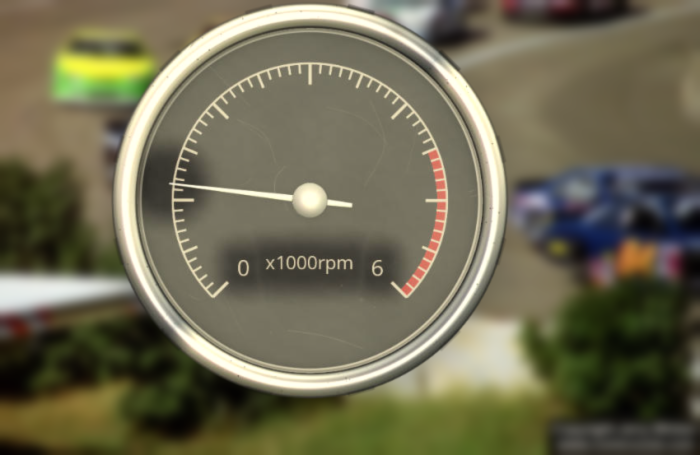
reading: {"value": 1150, "unit": "rpm"}
